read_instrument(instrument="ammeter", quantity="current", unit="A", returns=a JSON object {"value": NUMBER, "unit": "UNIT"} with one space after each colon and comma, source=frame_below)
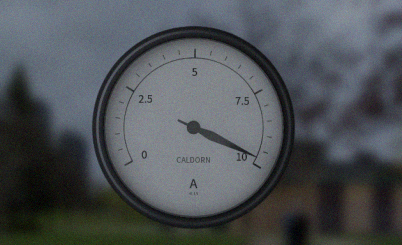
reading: {"value": 9.75, "unit": "A"}
